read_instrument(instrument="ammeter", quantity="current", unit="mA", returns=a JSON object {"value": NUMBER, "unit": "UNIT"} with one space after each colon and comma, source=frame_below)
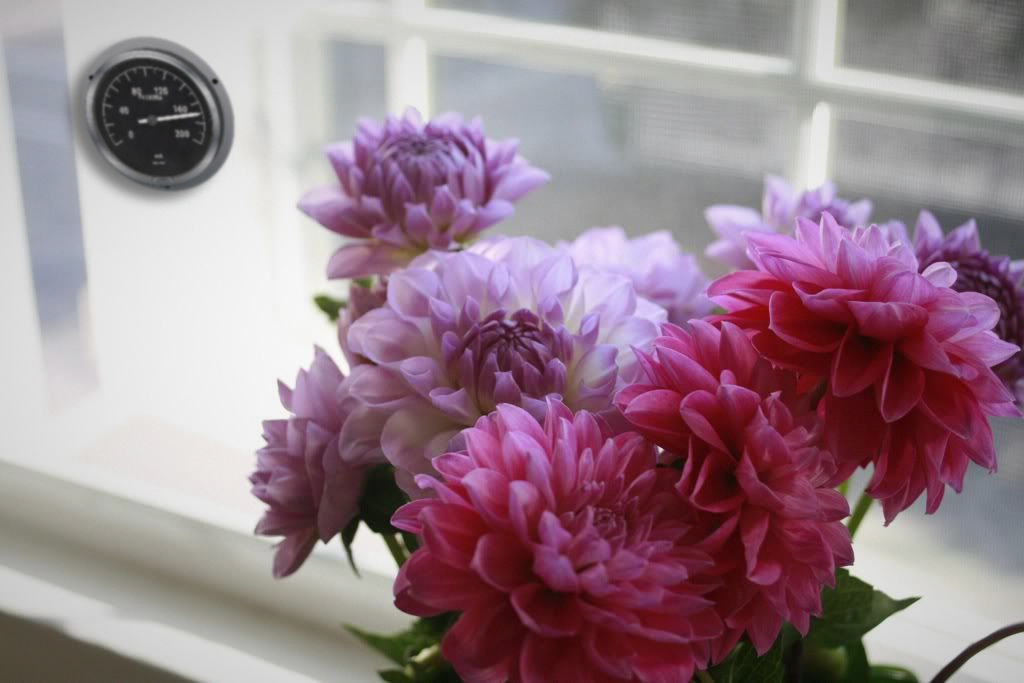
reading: {"value": 170, "unit": "mA"}
